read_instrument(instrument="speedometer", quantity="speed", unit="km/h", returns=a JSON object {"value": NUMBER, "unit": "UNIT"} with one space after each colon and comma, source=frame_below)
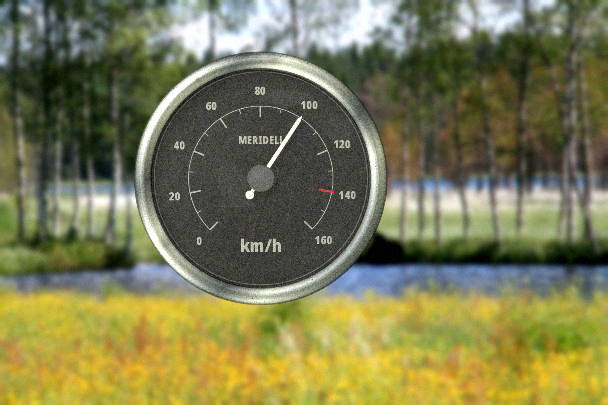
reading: {"value": 100, "unit": "km/h"}
